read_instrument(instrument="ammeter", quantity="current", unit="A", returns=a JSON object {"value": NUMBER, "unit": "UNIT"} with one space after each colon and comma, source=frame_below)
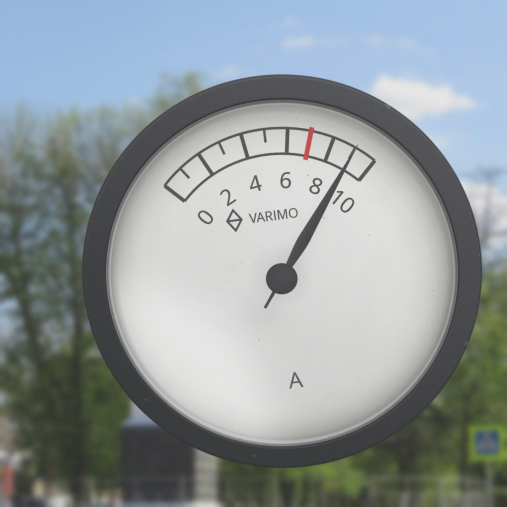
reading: {"value": 9, "unit": "A"}
